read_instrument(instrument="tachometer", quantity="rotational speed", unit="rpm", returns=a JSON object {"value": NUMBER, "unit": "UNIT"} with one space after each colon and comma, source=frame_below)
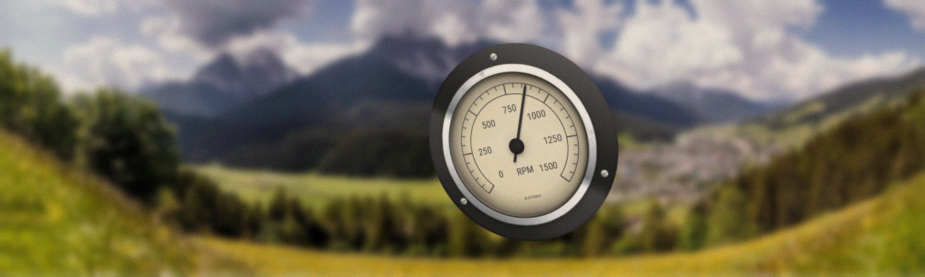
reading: {"value": 875, "unit": "rpm"}
